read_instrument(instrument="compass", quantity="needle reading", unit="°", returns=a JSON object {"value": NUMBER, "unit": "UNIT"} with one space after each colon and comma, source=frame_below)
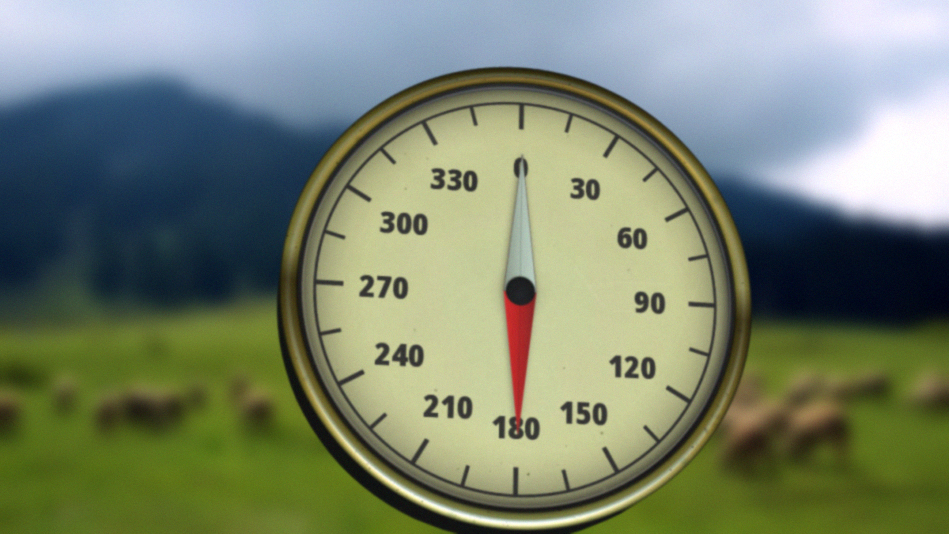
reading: {"value": 180, "unit": "°"}
